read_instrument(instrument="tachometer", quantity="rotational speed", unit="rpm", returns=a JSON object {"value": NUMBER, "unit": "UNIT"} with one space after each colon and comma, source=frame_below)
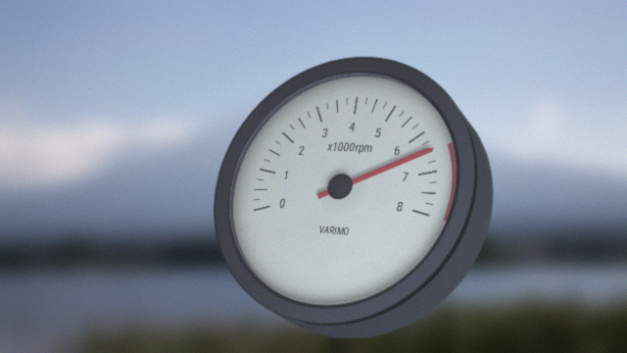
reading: {"value": 6500, "unit": "rpm"}
